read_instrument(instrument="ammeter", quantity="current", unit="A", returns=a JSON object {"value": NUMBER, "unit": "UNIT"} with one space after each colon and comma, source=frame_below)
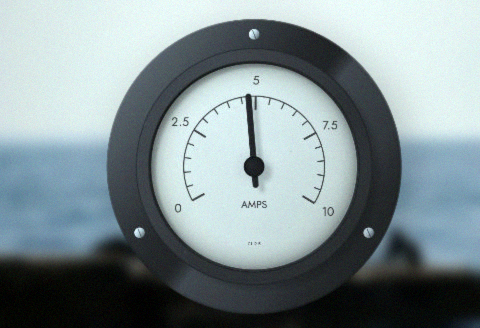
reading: {"value": 4.75, "unit": "A"}
